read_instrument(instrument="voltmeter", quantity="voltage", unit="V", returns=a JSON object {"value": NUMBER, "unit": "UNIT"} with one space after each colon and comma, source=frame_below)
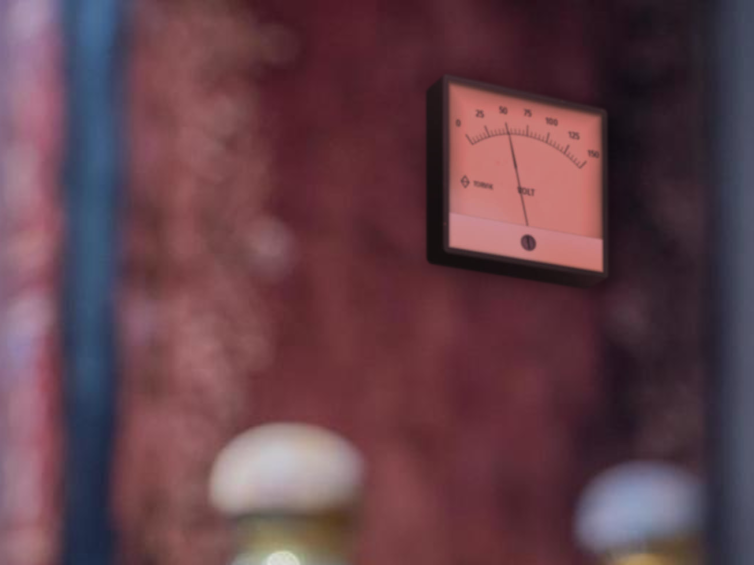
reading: {"value": 50, "unit": "V"}
